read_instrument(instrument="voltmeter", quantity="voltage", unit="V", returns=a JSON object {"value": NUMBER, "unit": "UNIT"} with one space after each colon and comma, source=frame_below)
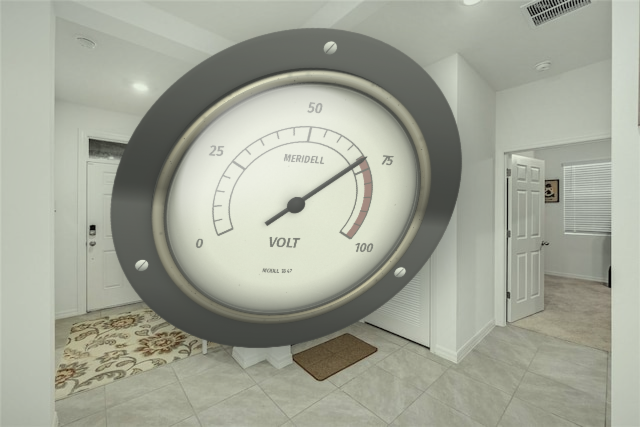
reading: {"value": 70, "unit": "V"}
